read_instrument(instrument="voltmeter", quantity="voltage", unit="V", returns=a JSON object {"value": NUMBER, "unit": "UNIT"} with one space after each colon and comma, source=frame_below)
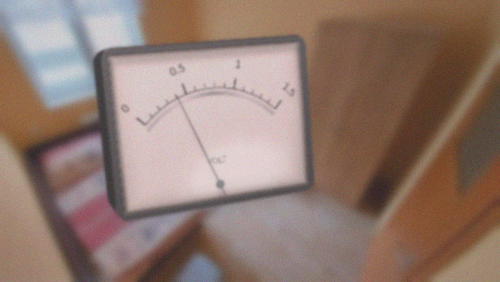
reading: {"value": 0.4, "unit": "V"}
